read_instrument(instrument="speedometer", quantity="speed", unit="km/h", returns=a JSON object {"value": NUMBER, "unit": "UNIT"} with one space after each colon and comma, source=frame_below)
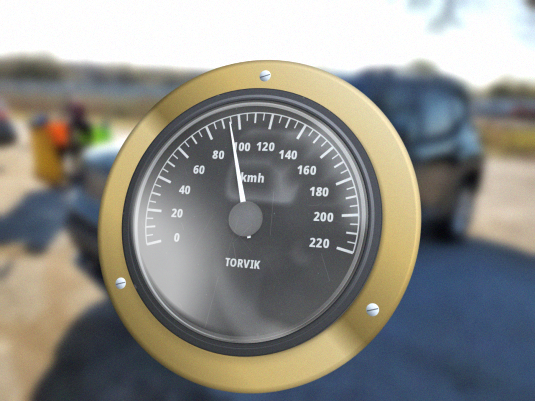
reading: {"value": 95, "unit": "km/h"}
